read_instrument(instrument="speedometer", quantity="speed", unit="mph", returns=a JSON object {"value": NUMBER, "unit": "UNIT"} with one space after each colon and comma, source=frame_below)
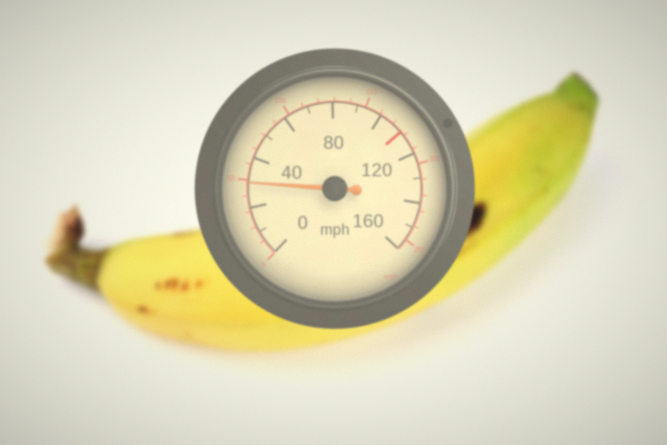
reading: {"value": 30, "unit": "mph"}
